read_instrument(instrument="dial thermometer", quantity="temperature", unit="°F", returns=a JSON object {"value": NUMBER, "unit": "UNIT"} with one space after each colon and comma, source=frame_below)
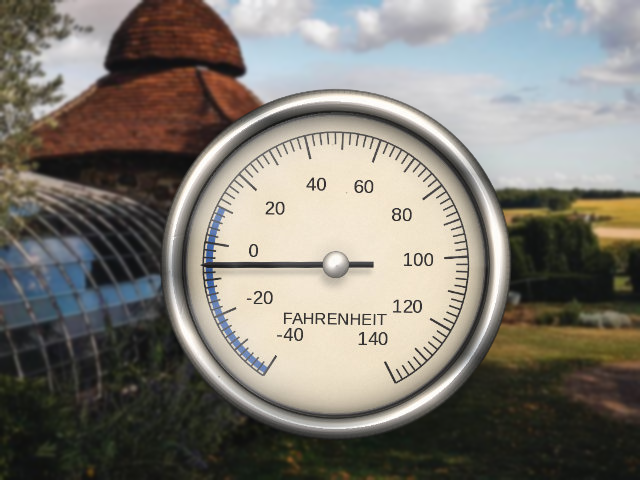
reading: {"value": -6, "unit": "°F"}
